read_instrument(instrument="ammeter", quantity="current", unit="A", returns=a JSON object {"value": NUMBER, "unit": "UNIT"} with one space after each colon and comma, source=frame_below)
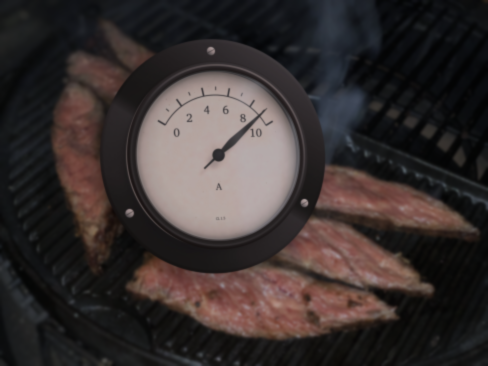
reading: {"value": 9, "unit": "A"}
